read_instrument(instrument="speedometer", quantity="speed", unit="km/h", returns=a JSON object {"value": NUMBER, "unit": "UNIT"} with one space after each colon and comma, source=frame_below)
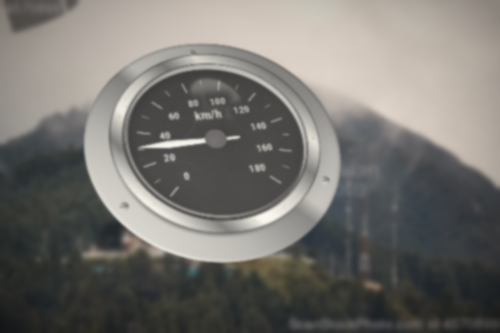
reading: {"value": 30, "unit": "km/h"}
